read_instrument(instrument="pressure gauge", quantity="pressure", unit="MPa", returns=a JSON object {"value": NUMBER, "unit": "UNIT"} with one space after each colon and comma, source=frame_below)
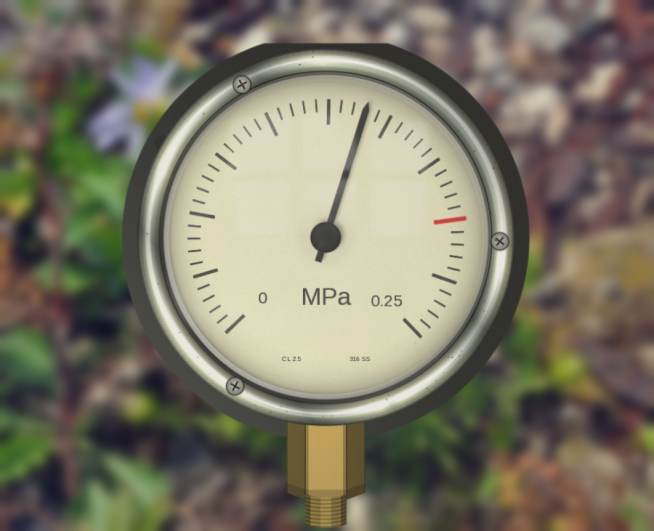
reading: {"value": 0.14, "unit": "MPa"}
